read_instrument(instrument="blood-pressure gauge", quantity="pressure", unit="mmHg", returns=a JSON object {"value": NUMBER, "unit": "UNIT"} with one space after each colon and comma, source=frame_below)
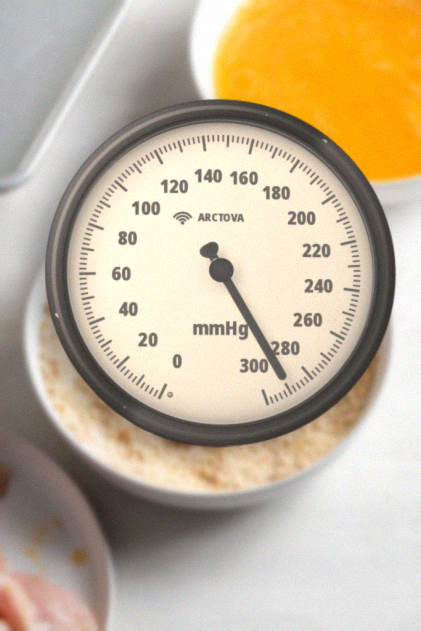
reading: {"value": 290, "unit": "mmHg"}
